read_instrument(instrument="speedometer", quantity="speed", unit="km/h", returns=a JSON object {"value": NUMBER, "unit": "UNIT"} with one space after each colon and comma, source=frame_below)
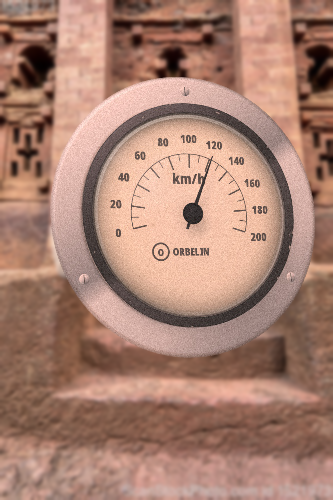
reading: {"value": 120, "unit": "km/h"}
